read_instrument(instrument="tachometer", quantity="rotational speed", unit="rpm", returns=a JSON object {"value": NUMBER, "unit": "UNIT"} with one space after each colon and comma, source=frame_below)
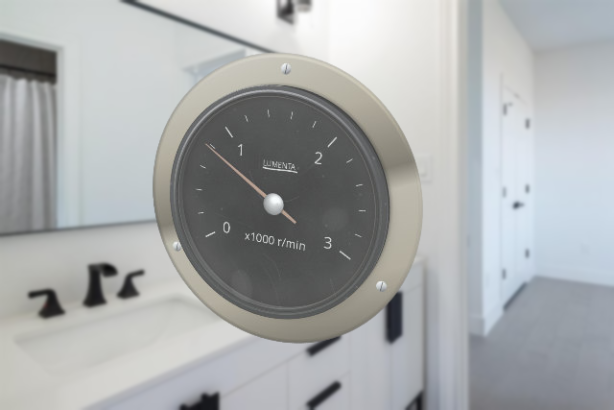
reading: {"value": 800, "unit": "rpm"}
